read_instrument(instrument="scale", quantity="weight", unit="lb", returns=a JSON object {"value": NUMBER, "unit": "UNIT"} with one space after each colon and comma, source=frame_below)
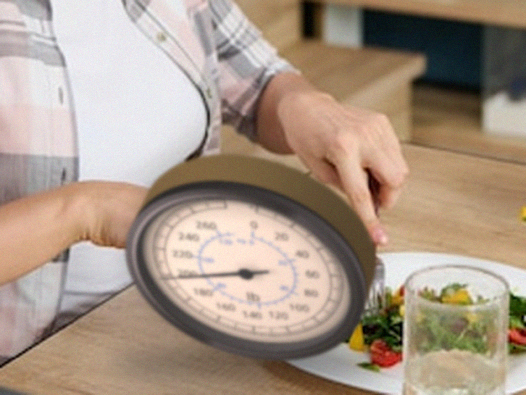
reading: {"value": 200, "unit": "lb"}
